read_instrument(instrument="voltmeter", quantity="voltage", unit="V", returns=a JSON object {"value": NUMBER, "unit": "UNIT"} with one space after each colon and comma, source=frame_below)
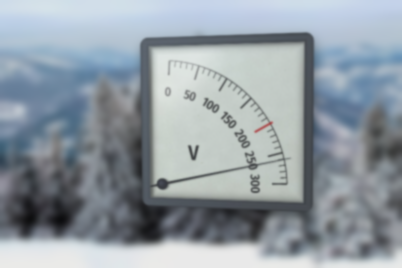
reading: {"value": 260, "unit": "V"}
